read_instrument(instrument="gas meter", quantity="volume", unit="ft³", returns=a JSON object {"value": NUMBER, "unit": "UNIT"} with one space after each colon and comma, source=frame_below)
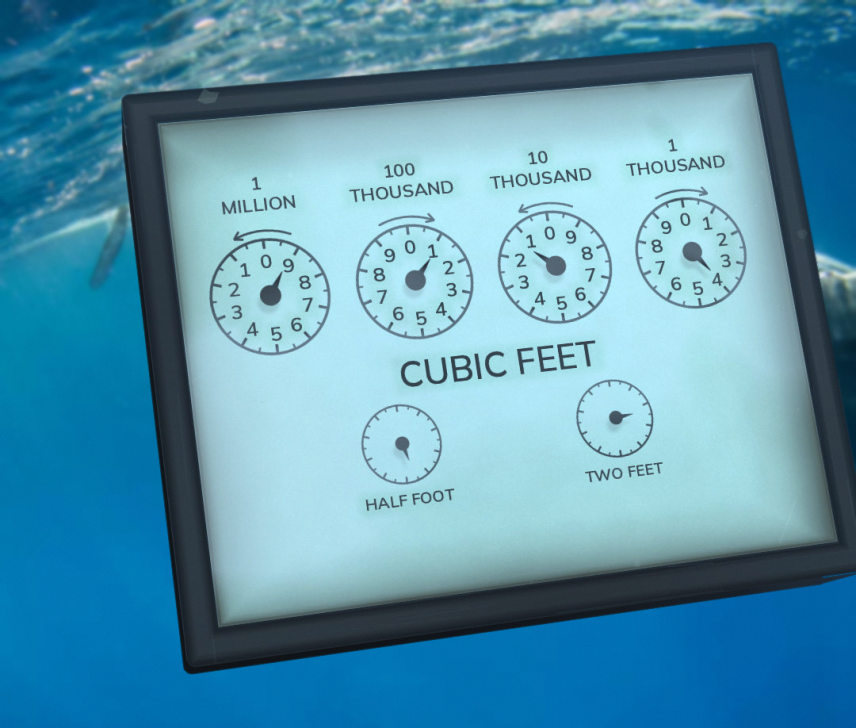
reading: {"value": 911400, "unit": "ft³"}
